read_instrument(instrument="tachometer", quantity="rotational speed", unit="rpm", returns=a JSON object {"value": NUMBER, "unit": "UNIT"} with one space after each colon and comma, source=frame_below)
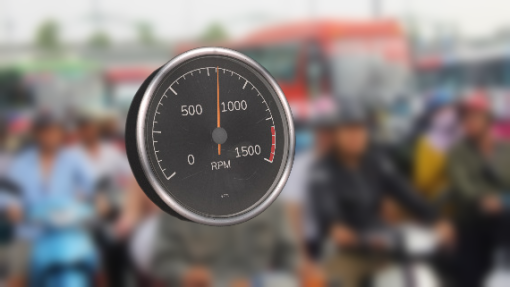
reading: {"value": 800, "unit": "rpm"}
